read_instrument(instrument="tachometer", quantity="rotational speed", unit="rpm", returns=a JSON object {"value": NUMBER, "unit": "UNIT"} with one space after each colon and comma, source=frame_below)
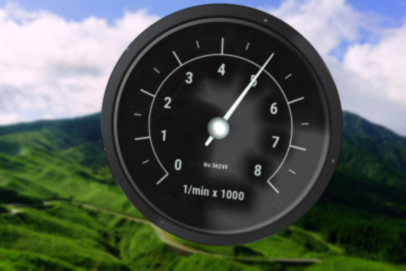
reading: {"value": 5000, "unit": "rpm"}
